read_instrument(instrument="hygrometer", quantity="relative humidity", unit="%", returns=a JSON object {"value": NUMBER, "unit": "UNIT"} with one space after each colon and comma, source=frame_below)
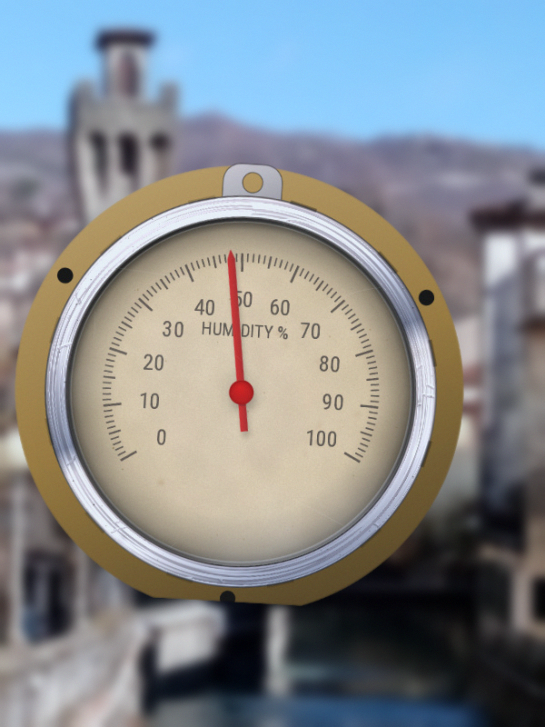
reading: {"value": 48, "unit": "%"}
